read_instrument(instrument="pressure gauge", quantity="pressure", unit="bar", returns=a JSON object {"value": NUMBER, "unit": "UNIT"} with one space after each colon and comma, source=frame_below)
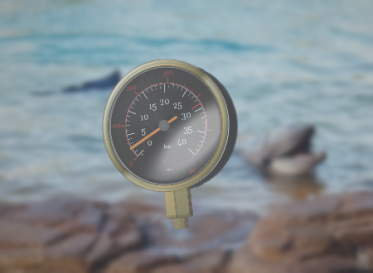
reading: {"value": 2, "unit": "bar"}
